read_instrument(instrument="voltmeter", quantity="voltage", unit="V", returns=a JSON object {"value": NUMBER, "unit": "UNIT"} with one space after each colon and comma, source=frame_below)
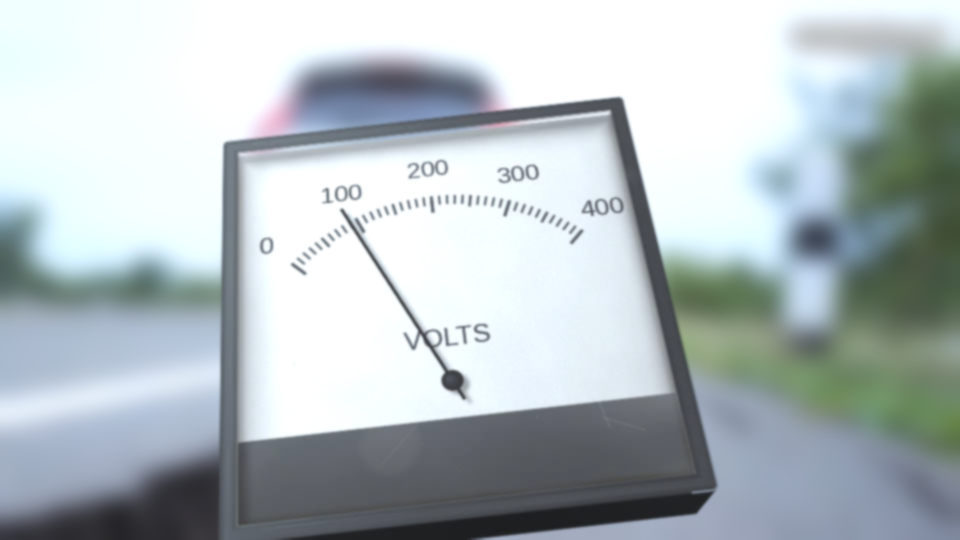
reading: {"value": 90, "unit": "V"}
